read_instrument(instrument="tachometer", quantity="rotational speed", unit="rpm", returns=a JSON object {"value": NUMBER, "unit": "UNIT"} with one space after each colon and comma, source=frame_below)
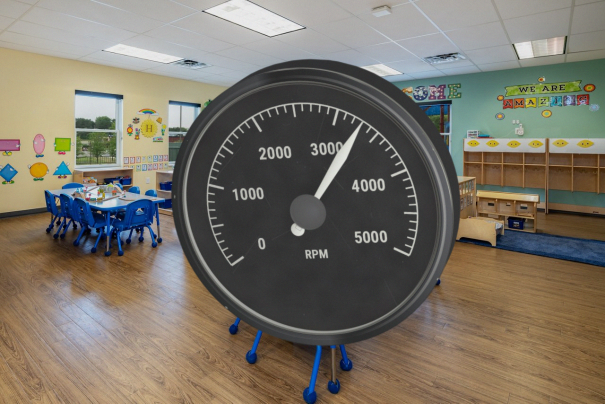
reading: {"value": 3300, "unit": "rpm"}
